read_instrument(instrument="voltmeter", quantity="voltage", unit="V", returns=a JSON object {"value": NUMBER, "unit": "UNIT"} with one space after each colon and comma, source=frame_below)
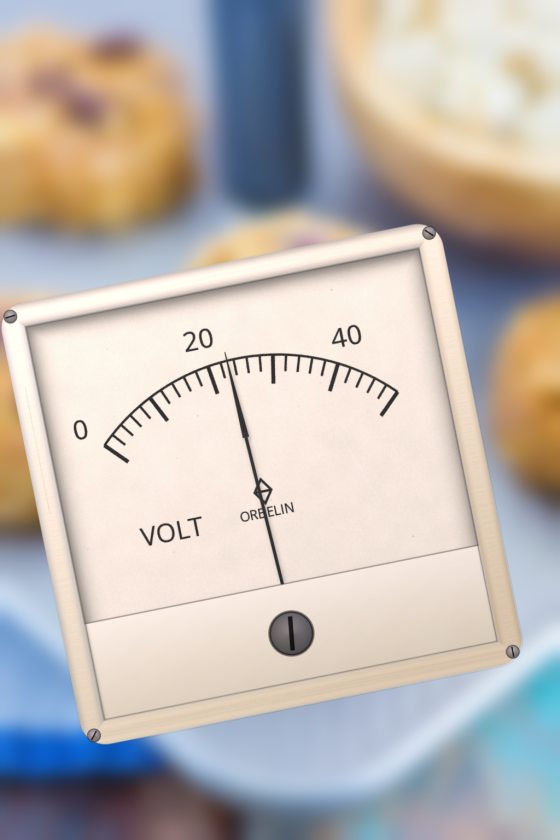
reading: {"value": 23, "unit": "V"}
